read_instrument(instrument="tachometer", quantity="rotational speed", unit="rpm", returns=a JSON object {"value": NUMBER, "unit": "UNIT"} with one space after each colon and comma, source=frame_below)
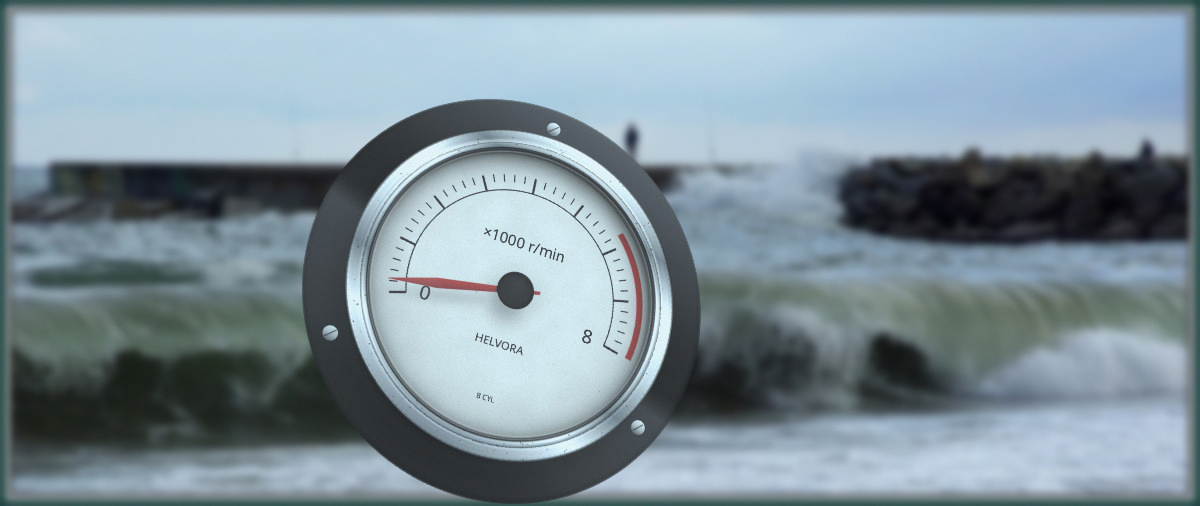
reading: {"value": 200, "unit": "rpm"}
